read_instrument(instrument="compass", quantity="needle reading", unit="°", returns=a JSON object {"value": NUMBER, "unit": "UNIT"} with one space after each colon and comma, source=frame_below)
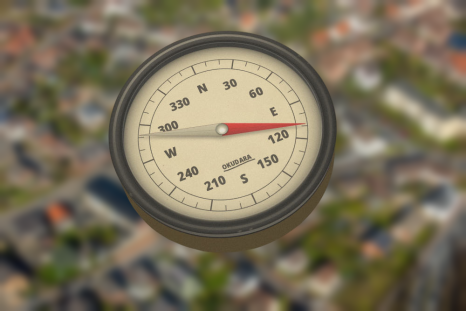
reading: {"value": 110, "unit": "°"}
